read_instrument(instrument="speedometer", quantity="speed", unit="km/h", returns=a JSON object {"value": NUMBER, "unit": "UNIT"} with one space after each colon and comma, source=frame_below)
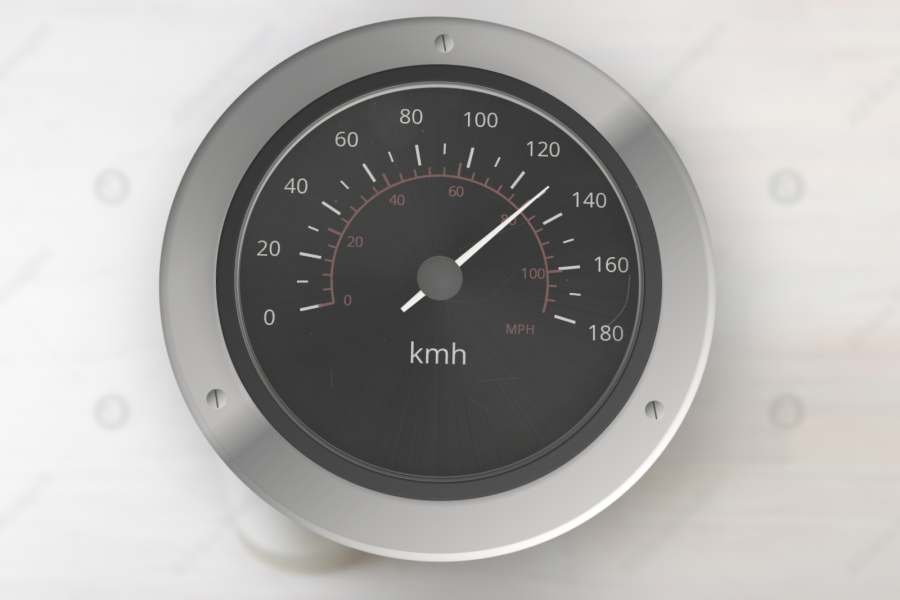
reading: {"value": 130, "unit": "km/h"}
